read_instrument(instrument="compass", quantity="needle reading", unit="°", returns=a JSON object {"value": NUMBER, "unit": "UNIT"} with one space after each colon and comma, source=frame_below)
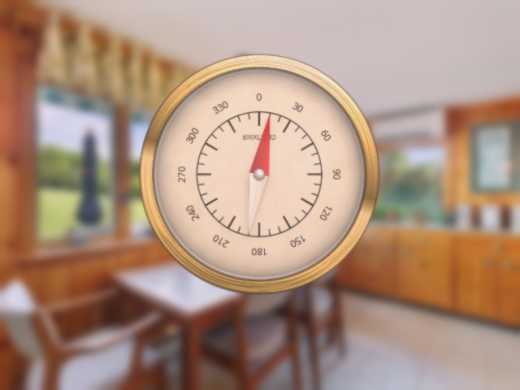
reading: {"value": 10, "unit": "°"}
